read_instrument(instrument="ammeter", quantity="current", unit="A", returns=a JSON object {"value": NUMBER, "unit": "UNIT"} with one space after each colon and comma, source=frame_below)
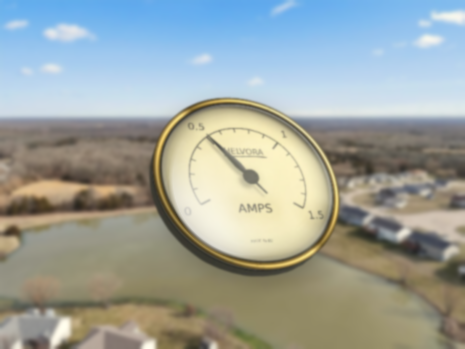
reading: {"value": 0.5, "unit": "A"}
